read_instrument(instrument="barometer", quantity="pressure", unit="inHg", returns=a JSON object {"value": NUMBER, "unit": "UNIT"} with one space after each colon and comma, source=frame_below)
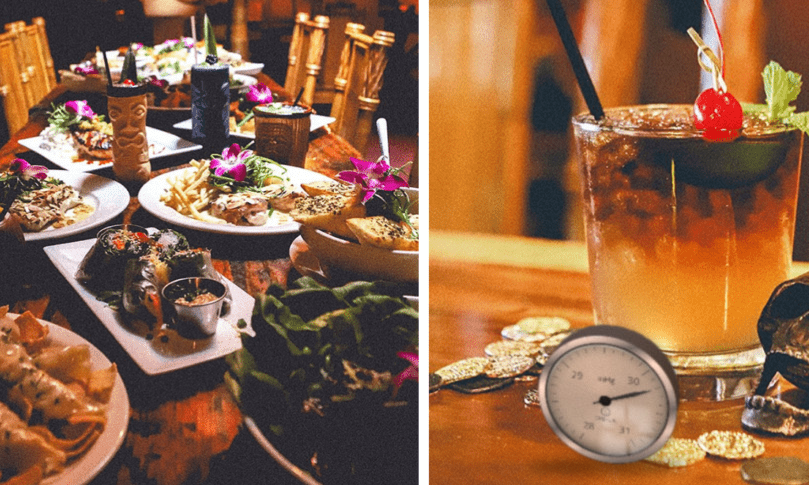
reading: {"value": 30.2, "unit": "inHg"}
